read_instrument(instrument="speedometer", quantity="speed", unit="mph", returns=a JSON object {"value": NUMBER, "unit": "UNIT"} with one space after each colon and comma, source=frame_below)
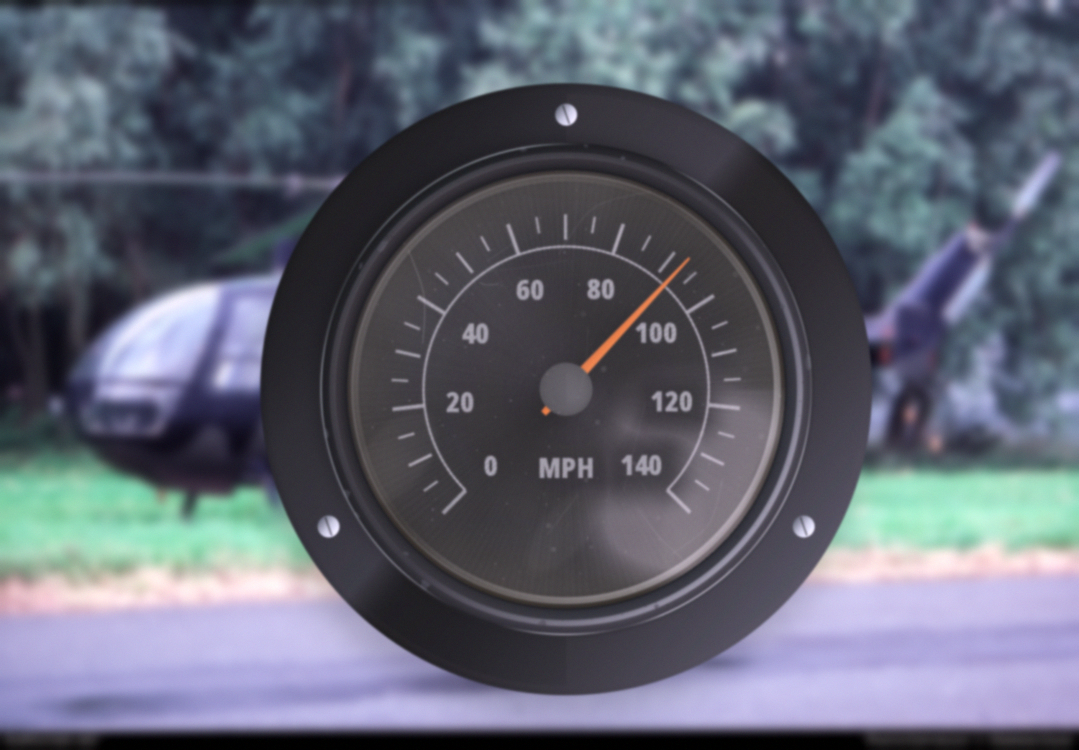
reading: {"value": 92.5, "unit": "mph"}
